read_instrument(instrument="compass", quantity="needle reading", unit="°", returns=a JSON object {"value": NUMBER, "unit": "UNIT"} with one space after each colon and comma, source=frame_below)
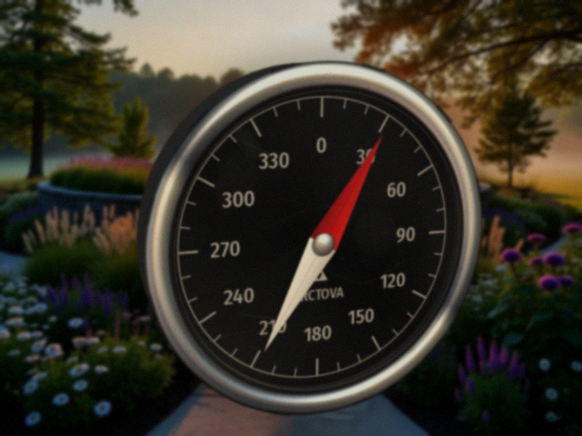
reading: {"value": 30, "unit": "°"}
